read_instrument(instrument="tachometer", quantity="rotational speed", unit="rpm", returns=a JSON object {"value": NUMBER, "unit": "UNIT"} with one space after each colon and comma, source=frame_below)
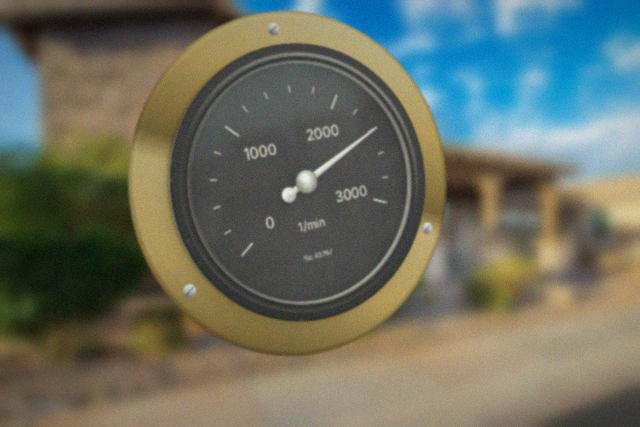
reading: {"value": 2400, "unit": "rpm"}
